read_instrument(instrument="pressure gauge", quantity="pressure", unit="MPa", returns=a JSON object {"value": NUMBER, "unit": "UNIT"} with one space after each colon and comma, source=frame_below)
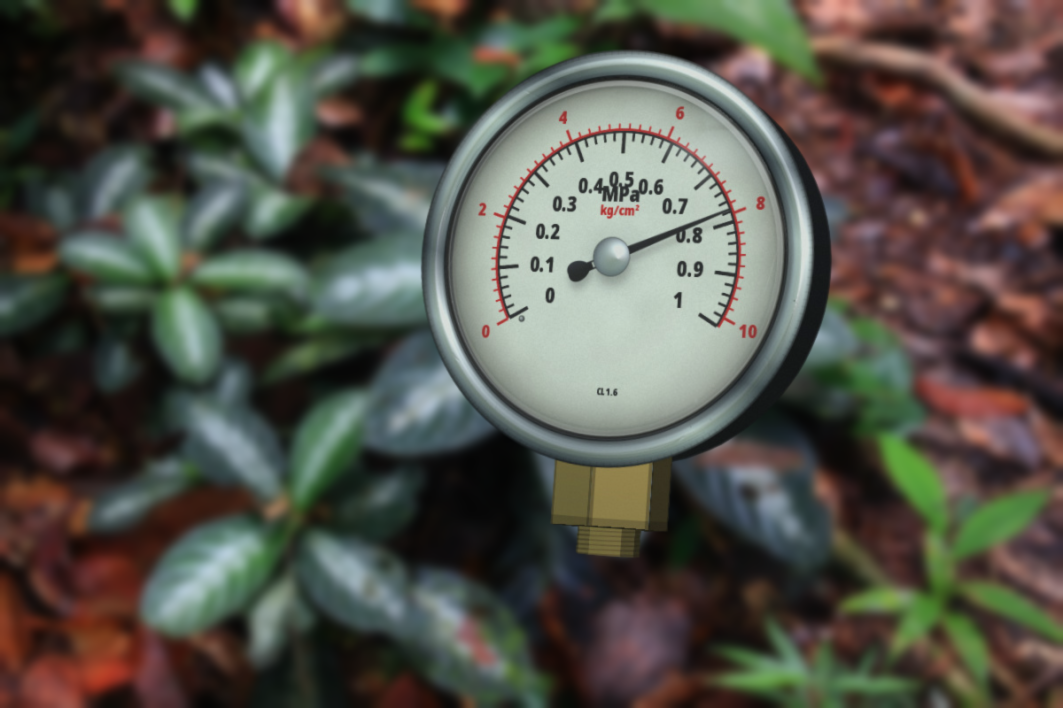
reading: {"value": 0.78, "unit": "MPa"}
